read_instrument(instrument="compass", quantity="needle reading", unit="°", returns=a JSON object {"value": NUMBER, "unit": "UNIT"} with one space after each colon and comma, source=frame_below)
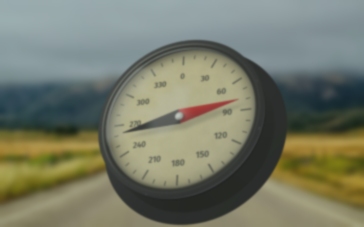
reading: {"value": 80, "unit": "°"}
